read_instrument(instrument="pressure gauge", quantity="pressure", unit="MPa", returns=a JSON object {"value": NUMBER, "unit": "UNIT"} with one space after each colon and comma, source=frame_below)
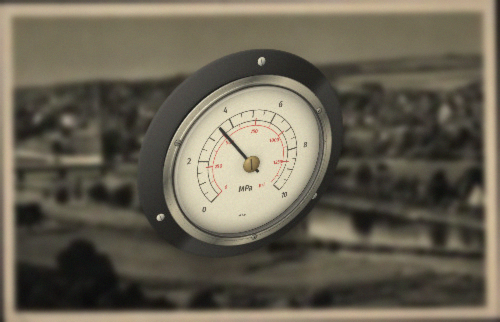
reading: {"value": 3.5, "unit": "MPa"}
